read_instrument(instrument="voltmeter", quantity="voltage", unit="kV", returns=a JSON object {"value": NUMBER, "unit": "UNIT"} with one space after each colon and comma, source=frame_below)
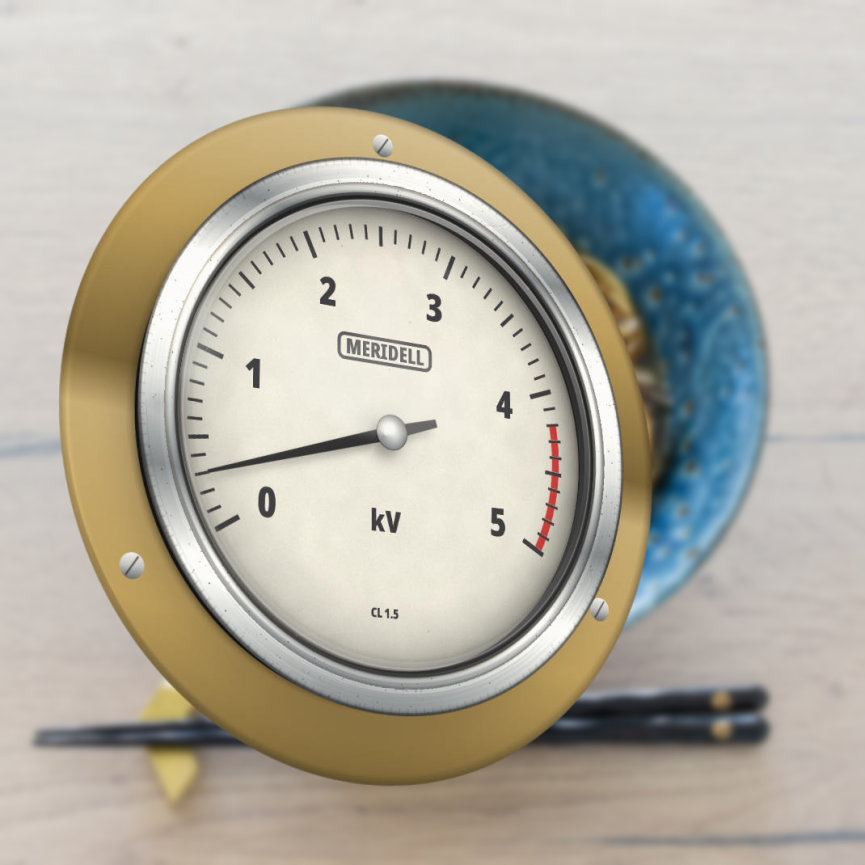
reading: {"value": 0.3, "unit": "kV"}
